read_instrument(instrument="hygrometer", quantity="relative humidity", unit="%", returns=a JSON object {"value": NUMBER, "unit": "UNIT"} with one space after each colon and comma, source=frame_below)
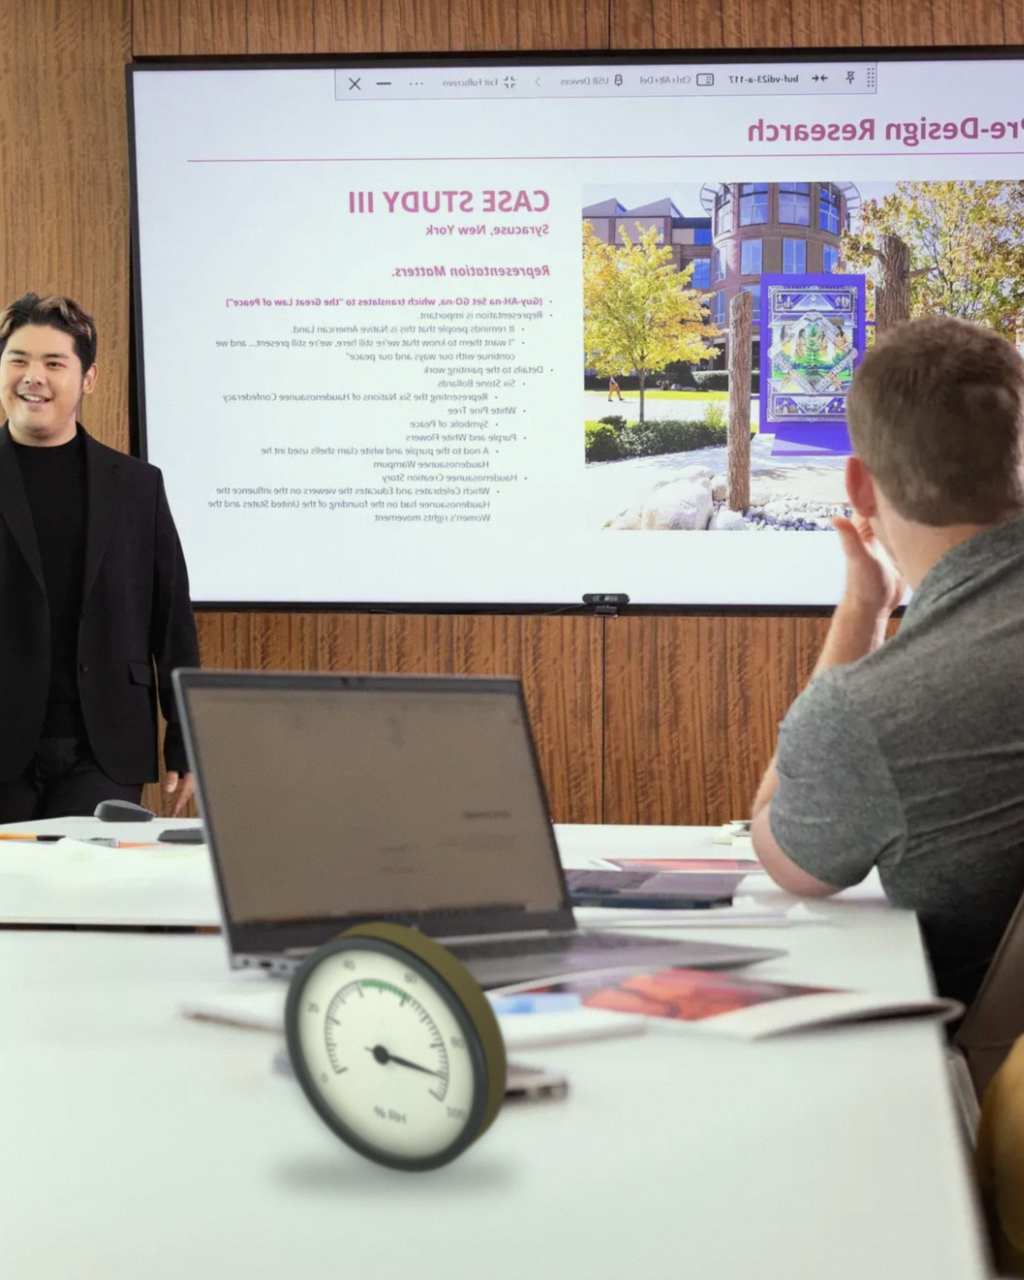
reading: {"value": 90, "unit": "%"}
